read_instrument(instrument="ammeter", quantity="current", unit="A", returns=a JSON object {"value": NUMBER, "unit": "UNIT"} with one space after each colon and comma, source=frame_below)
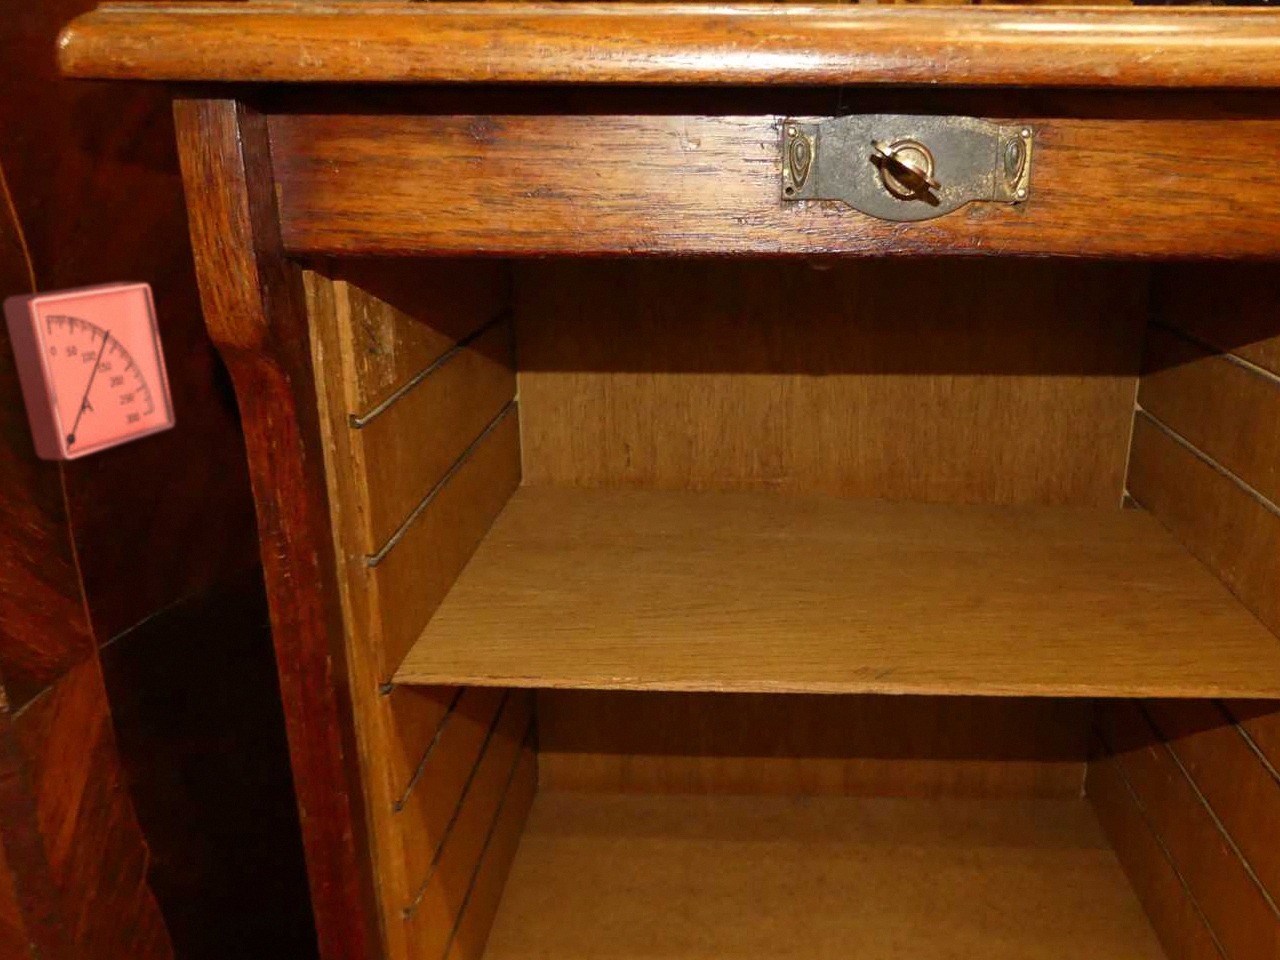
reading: {"value": 125, "unit": "A"}
